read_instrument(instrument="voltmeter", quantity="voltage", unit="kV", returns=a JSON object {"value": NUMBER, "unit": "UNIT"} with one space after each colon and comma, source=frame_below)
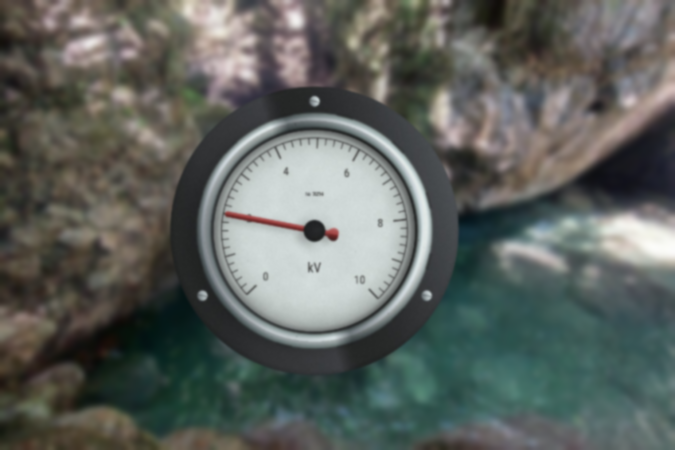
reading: {"value": 2, "unit": "kV"}
